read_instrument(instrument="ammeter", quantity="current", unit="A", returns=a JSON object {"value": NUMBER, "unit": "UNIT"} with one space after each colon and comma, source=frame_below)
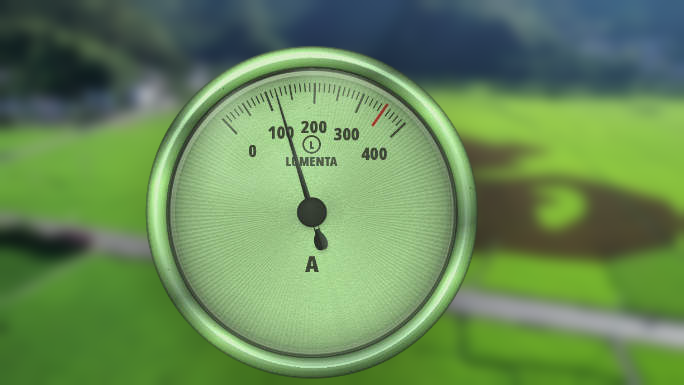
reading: {"value": 120, "unit": "A"}
